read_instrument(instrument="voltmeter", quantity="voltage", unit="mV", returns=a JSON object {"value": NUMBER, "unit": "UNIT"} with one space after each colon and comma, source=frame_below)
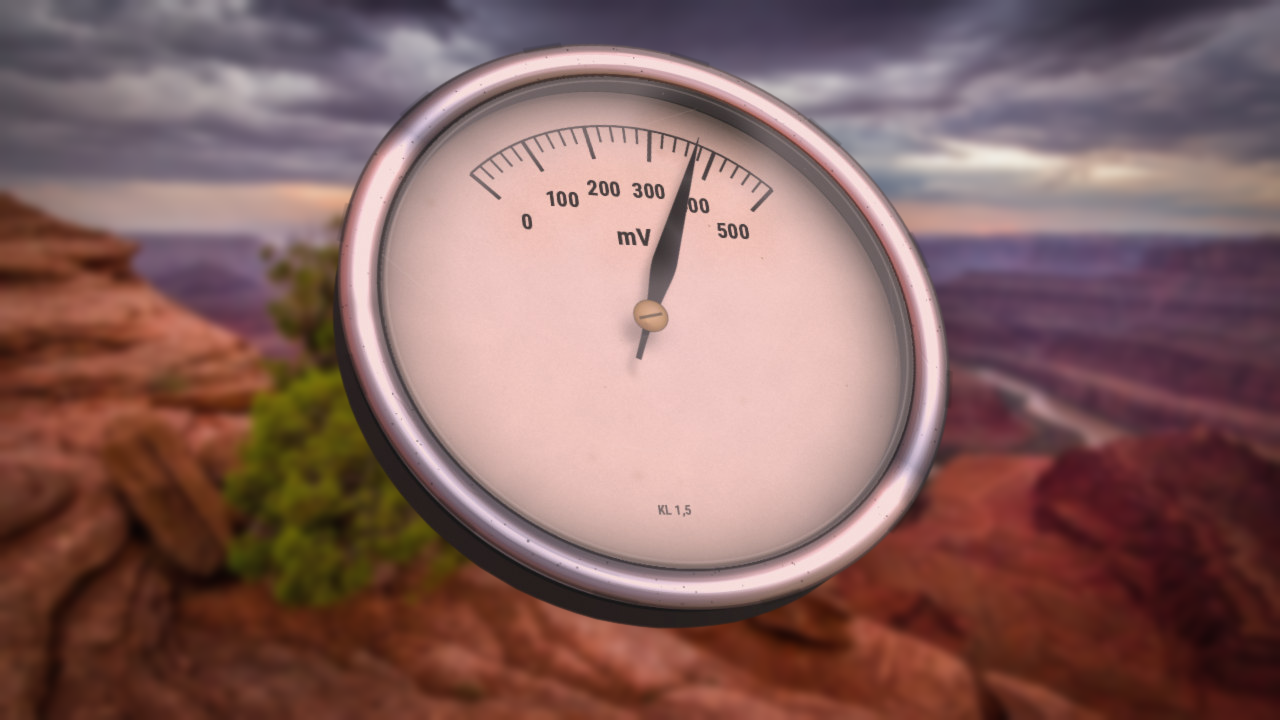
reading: {"value": 370, "unit": "mV"}
